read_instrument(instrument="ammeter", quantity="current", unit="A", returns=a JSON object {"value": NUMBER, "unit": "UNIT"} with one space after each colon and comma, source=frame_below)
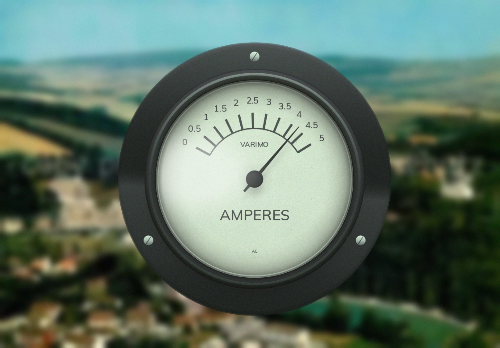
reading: {"value": 4.25, "unit": "A"}
